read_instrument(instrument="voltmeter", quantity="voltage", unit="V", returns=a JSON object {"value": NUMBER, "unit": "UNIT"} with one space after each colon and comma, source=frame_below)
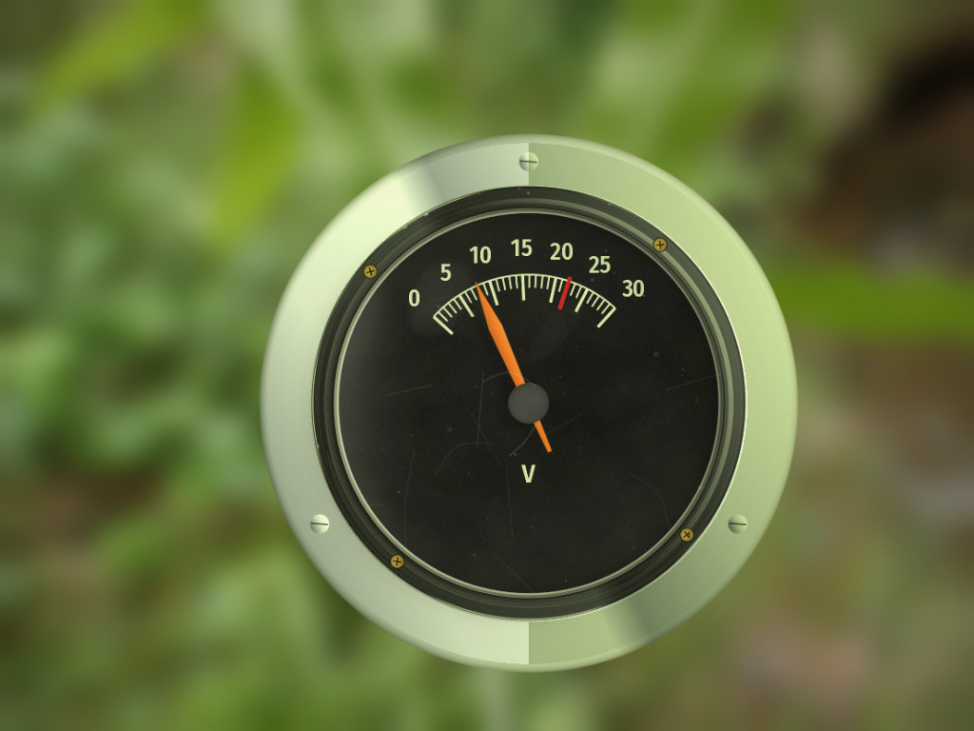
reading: {"value": 8, "unit": "V"}
